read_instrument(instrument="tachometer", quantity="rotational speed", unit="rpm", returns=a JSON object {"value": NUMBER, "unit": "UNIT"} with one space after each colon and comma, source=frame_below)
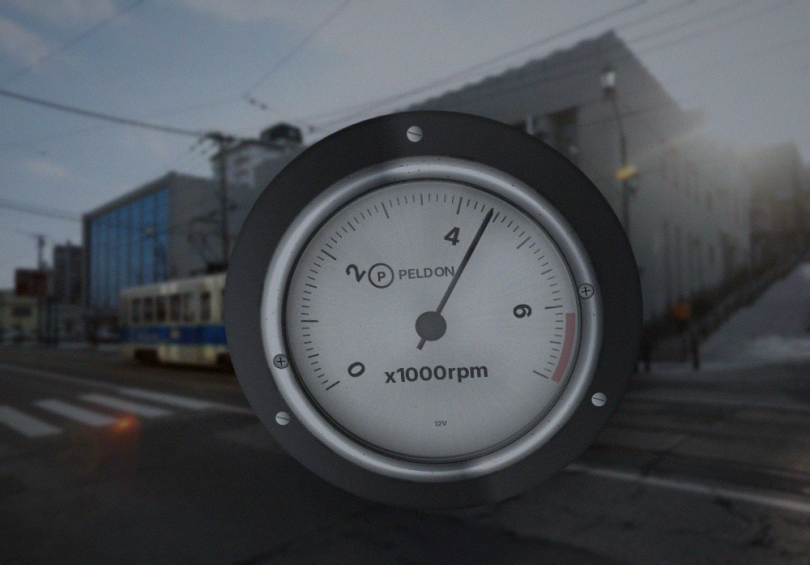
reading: {"value": 4400, "unit": "rpm"}
